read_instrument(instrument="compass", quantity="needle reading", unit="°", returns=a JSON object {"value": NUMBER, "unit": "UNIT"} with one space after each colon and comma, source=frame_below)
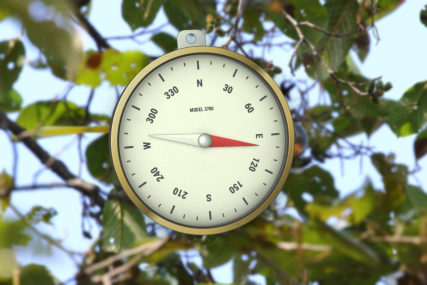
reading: {"value": 100, "unit": "°"}
